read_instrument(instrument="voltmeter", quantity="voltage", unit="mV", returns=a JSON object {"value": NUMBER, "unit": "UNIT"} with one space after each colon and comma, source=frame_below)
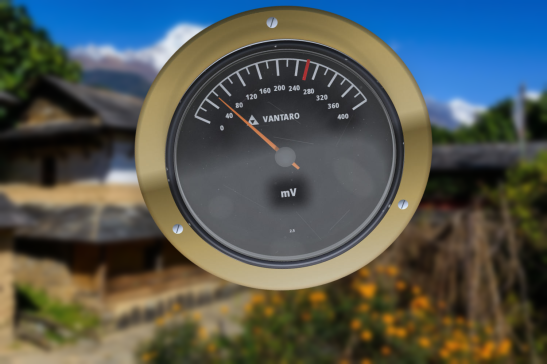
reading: {"value": 60, "unit": "mV"}
